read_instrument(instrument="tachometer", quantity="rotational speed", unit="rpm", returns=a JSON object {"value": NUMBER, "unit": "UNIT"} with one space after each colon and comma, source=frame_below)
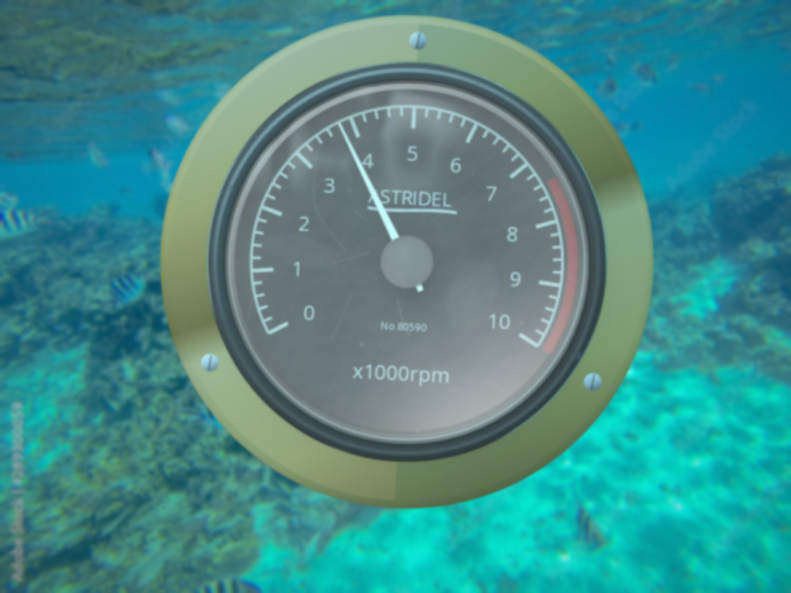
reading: {"value": 3800, "unit": "rpm"}
